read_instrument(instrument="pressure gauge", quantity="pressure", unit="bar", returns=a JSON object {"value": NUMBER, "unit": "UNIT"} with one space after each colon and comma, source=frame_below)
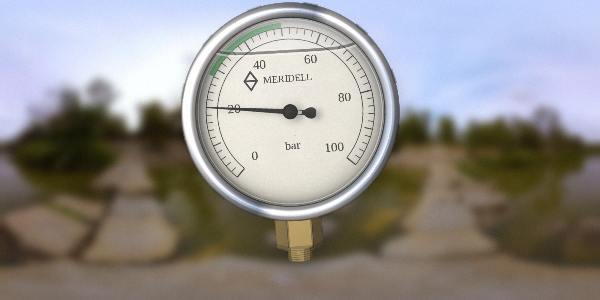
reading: {"value": 20, "unit": "bar"}
